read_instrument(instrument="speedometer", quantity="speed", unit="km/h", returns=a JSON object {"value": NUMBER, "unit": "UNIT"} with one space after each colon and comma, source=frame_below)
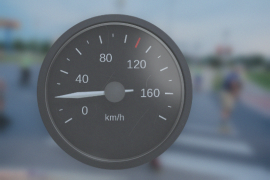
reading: {"value": 20, "unit": "km/h"}
